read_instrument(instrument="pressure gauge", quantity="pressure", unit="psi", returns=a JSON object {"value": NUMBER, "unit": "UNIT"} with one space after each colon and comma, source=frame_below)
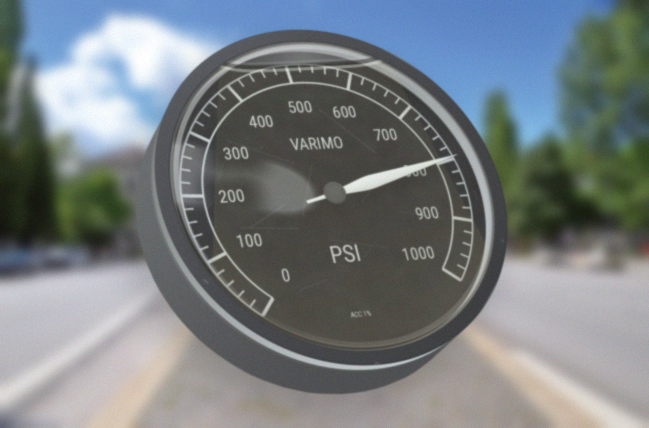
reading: {"value": 800, "unit": "psi"}
